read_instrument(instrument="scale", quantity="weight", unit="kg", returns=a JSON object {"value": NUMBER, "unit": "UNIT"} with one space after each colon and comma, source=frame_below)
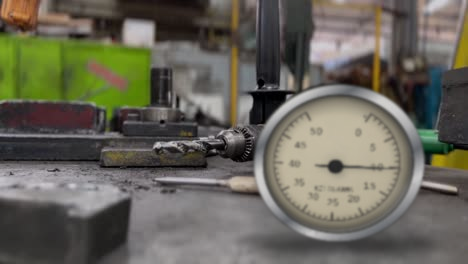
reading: {"value": 10, "unit": "kg"}
